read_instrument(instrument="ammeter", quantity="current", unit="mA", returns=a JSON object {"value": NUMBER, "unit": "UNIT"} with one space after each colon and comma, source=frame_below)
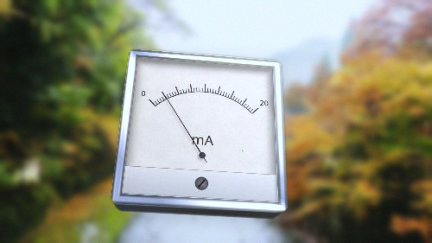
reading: {"value": 2.5, "unit": "mA"}
